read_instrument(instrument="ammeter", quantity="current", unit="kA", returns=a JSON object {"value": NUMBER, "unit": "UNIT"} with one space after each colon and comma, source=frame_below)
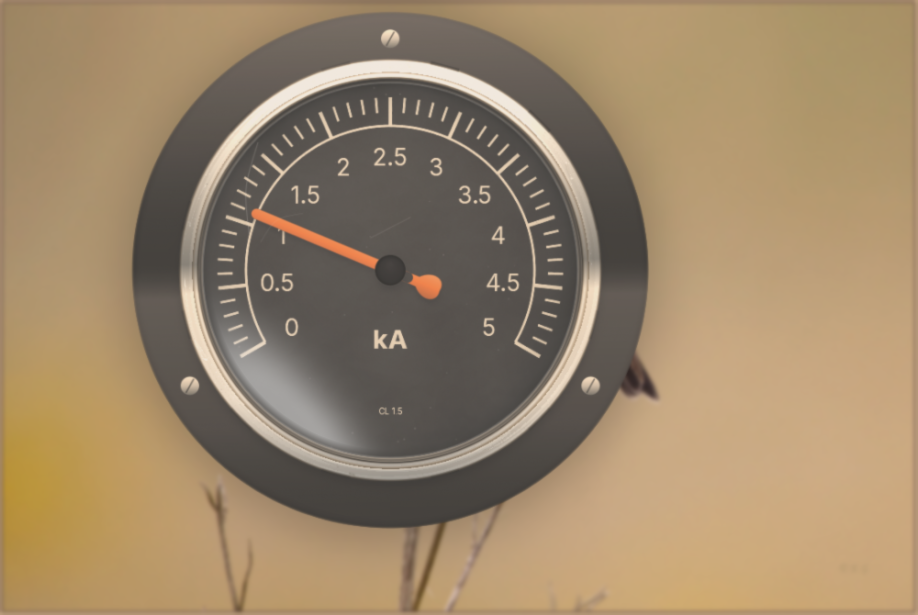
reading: {"value": 1.1, "unit": "kA"}
